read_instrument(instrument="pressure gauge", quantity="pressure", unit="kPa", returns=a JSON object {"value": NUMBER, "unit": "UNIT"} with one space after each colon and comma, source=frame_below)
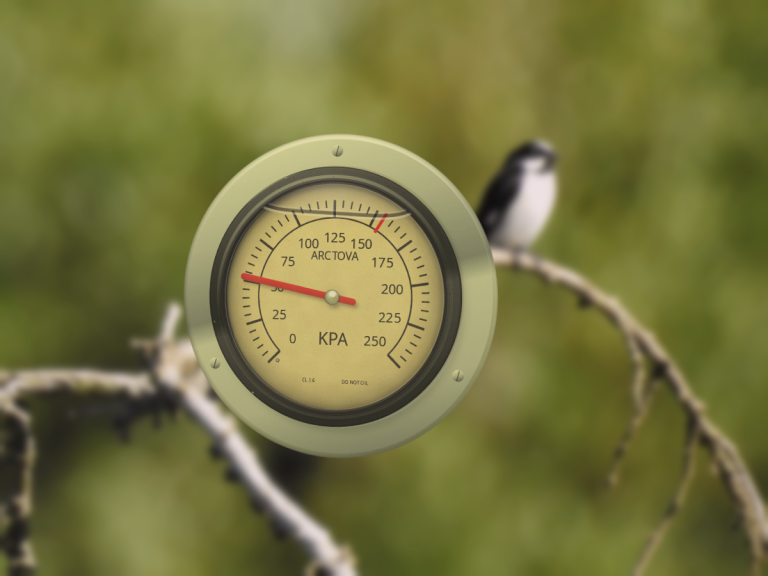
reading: {"value": 52.5, "unit": "kPa"}
